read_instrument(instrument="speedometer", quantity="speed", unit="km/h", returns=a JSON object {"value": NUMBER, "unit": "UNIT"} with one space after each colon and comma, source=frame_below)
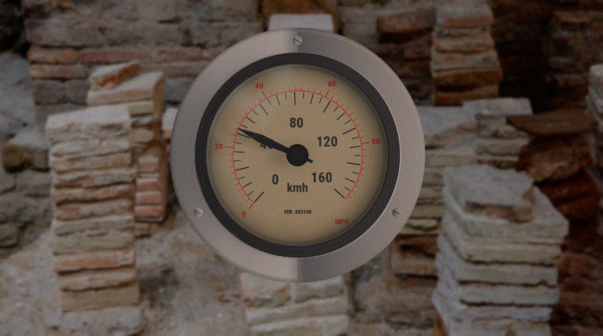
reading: {"value": 42.5, "unit": "km/h"}
